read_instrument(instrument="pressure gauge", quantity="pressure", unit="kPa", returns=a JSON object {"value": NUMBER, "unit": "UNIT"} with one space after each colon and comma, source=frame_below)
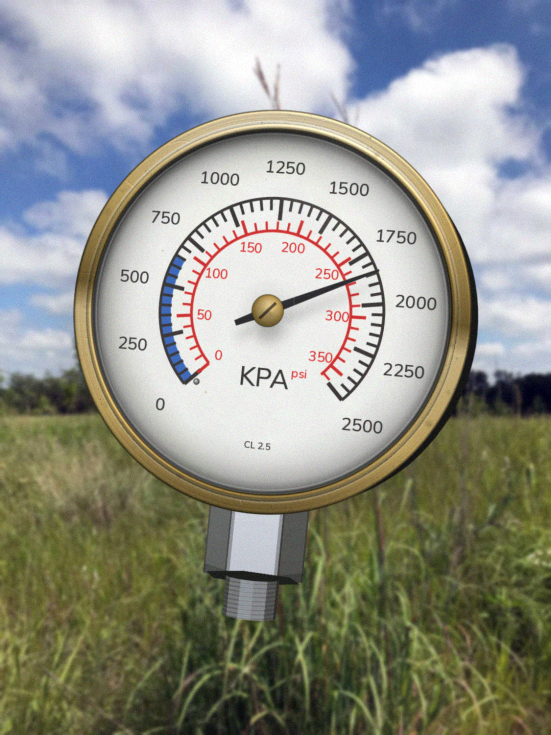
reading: {"value": 1850, "unit": "kPa"}
